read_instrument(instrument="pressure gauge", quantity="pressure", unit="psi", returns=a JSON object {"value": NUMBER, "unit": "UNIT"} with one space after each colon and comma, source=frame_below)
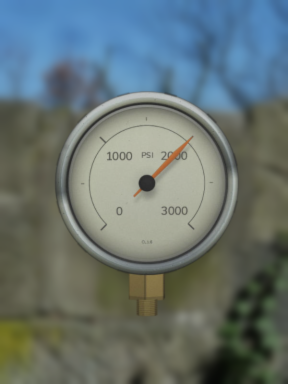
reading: {"value": 2000, "unit": "psi"}
